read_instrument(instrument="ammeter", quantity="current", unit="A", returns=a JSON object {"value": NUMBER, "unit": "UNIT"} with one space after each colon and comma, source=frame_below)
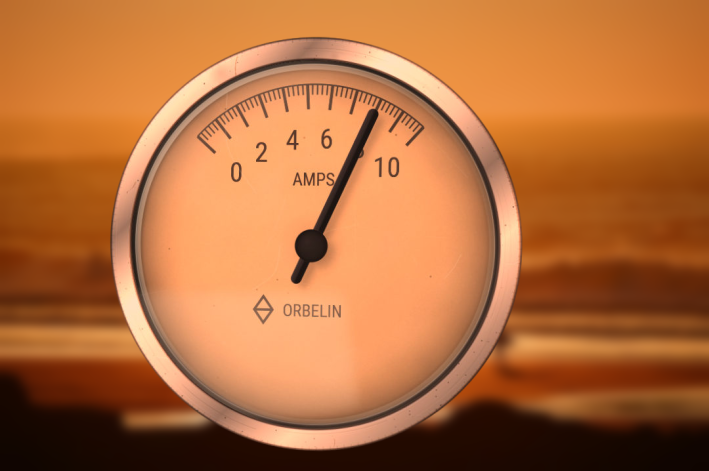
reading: {"value": 8, "unit": "A"}
